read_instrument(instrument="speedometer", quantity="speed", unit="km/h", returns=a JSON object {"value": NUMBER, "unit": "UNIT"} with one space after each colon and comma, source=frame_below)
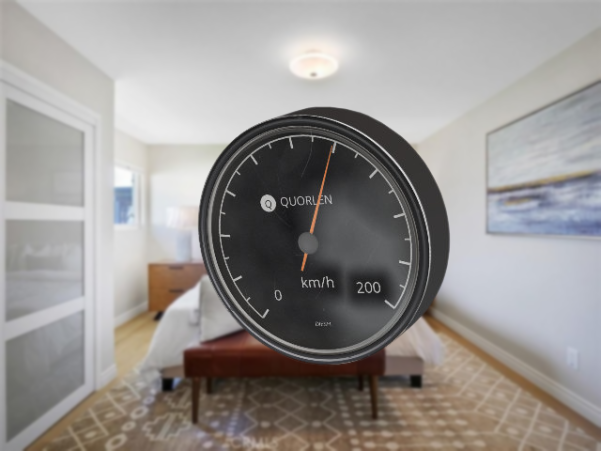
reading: {"value": 120, "unit": "km/h"}
